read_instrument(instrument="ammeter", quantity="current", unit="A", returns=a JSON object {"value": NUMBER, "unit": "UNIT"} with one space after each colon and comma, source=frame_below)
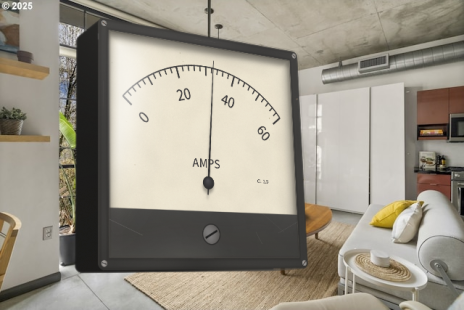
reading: {"value": 32, "unit": "A"}
